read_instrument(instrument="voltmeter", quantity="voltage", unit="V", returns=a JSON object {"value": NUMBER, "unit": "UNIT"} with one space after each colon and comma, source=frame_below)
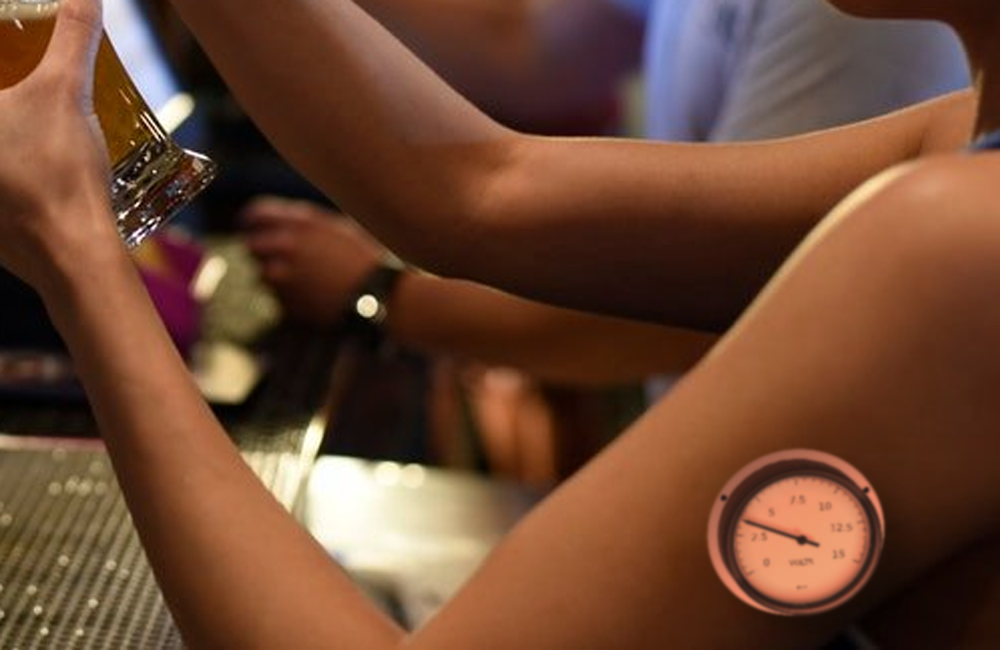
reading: {"value": 3.5, "unit": "V"}
